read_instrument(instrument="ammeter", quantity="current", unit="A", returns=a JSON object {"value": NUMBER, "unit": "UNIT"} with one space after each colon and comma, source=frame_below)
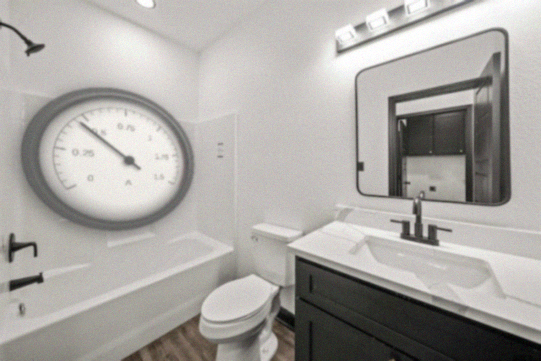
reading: {"value": 0.45, "unit": "A"}
